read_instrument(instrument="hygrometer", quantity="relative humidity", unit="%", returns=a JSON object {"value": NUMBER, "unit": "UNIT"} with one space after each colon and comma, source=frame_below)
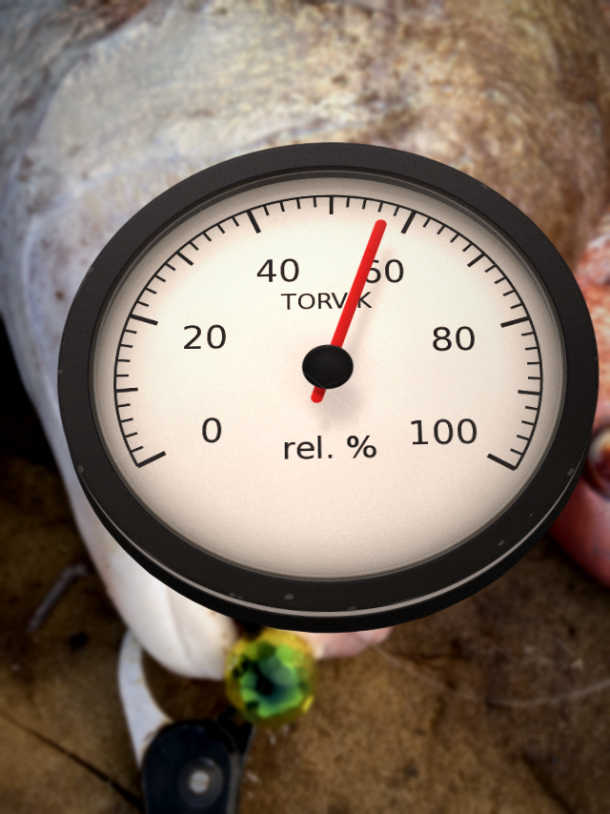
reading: {"value": 57, "unit": "%"}
